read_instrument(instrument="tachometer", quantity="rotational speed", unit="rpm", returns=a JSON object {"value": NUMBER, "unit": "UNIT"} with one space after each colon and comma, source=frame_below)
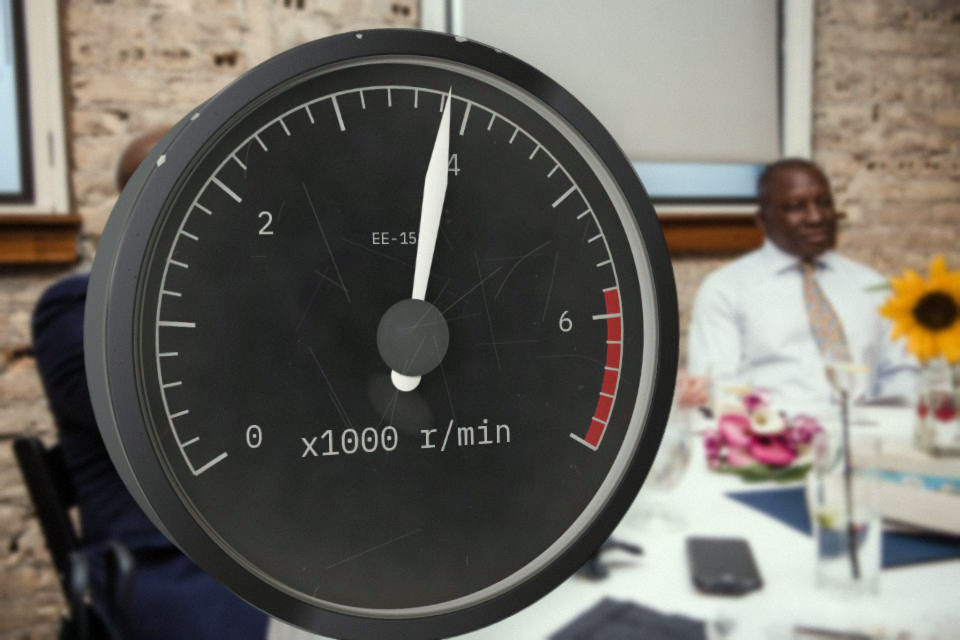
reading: {"value": 3800, "unit": "rpm"}
